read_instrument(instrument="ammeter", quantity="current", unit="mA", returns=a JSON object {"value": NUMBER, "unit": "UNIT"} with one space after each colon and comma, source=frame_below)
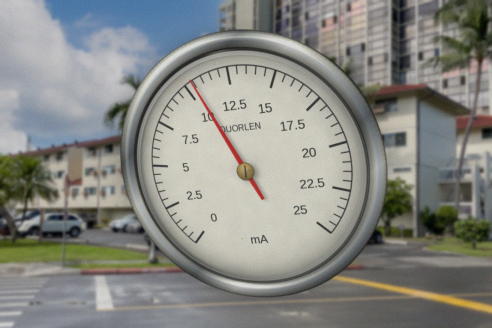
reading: {"value": 10.5, "unit": "mA"}
